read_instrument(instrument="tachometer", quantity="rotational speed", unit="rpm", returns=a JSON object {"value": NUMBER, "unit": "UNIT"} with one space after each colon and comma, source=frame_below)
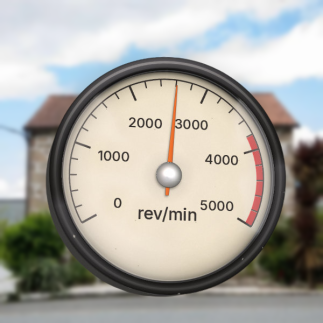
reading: {"value": 2600, "unit": "rpm"}
